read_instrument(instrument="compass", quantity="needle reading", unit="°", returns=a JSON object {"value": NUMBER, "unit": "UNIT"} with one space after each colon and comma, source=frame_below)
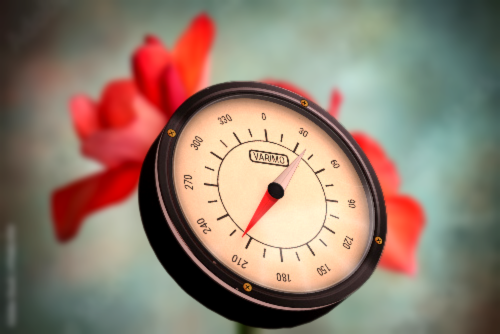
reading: {"value": 217.5, "unit": "°"}
